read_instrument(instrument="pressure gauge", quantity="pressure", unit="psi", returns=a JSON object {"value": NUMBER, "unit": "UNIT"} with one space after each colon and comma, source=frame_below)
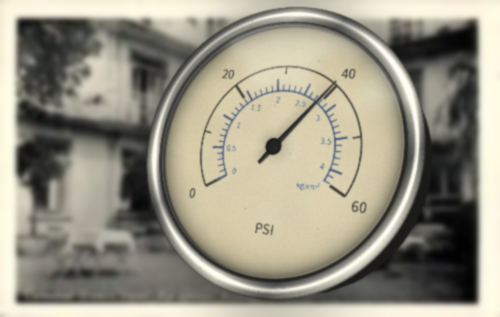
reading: {"value": 40, "unit": "psi"}
